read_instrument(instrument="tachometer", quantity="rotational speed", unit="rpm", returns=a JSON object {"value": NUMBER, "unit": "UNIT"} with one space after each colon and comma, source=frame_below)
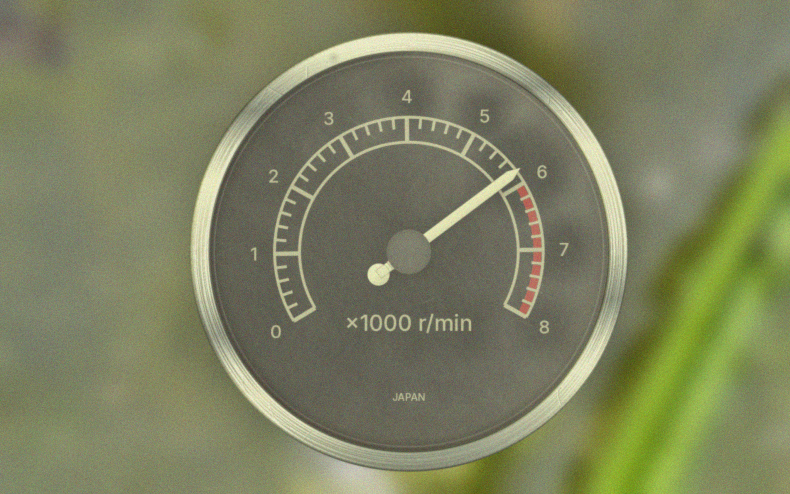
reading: {"value": 5800, "unit": "rpm"}
